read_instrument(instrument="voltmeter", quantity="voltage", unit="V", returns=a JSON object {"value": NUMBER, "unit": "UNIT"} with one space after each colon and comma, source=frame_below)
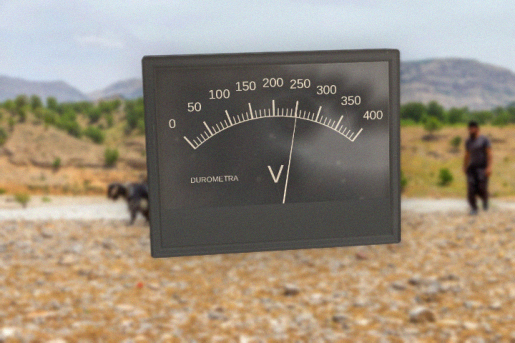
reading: {"value": 250, "unit": "V"}
